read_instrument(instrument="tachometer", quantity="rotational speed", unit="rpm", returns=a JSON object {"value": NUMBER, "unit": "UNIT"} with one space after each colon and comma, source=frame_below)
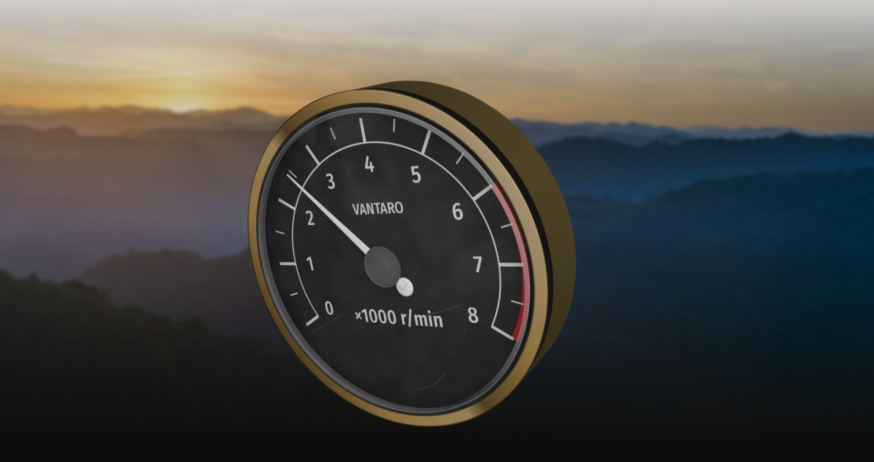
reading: {"value": 2500, "unit": "rpm"}
